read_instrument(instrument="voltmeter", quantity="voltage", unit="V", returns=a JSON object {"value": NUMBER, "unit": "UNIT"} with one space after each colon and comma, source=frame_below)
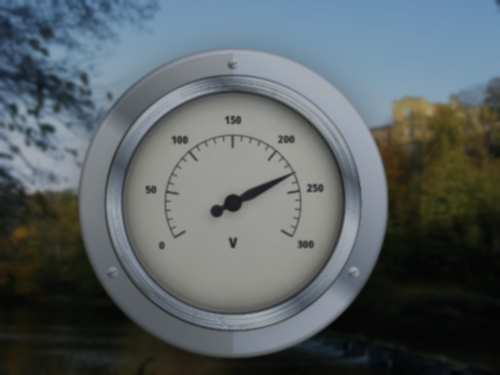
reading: {"value": 230, "unit": "V"}
